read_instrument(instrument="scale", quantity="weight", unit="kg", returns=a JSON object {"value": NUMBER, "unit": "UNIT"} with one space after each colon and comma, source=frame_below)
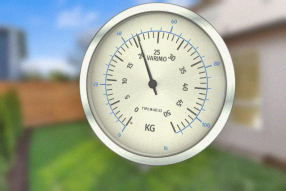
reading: {"value": 21, "unit": "kg"}
